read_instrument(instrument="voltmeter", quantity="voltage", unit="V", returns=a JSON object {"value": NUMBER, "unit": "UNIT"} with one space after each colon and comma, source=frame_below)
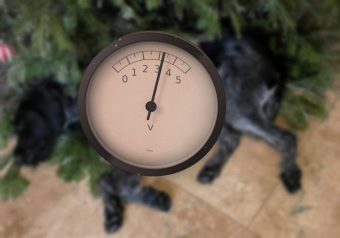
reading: {"value": 3.25, "unit": "V"}
